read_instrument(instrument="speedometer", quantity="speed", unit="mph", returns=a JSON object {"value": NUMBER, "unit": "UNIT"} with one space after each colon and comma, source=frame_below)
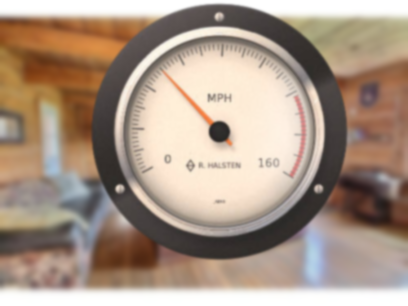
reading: {"value": 50, "unit": "mph"}
